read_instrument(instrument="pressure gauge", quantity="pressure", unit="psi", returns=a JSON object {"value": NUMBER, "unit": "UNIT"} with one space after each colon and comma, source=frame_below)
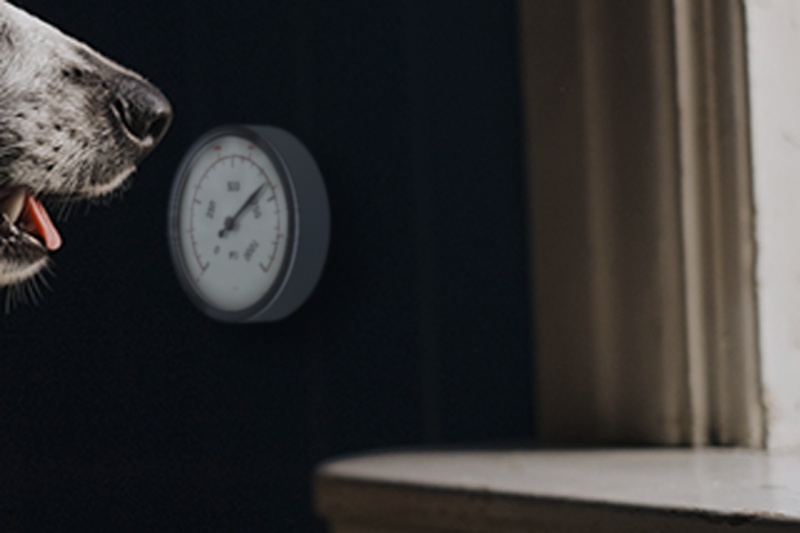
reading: {"value": 700, "unit": "psi"}
